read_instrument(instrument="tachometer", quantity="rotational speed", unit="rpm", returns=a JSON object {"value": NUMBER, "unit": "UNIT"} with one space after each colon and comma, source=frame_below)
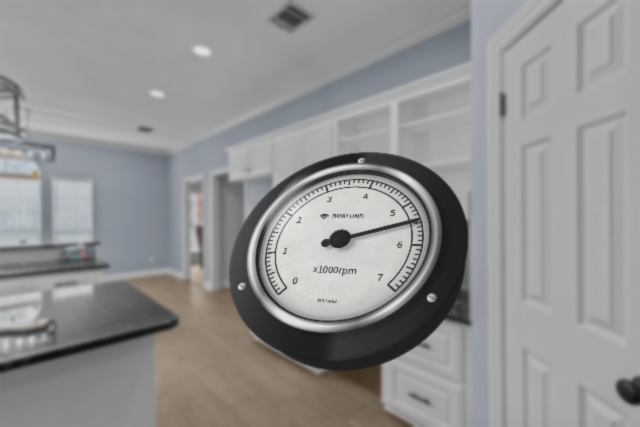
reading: {"value": 5500, "unit": "rpm"}
